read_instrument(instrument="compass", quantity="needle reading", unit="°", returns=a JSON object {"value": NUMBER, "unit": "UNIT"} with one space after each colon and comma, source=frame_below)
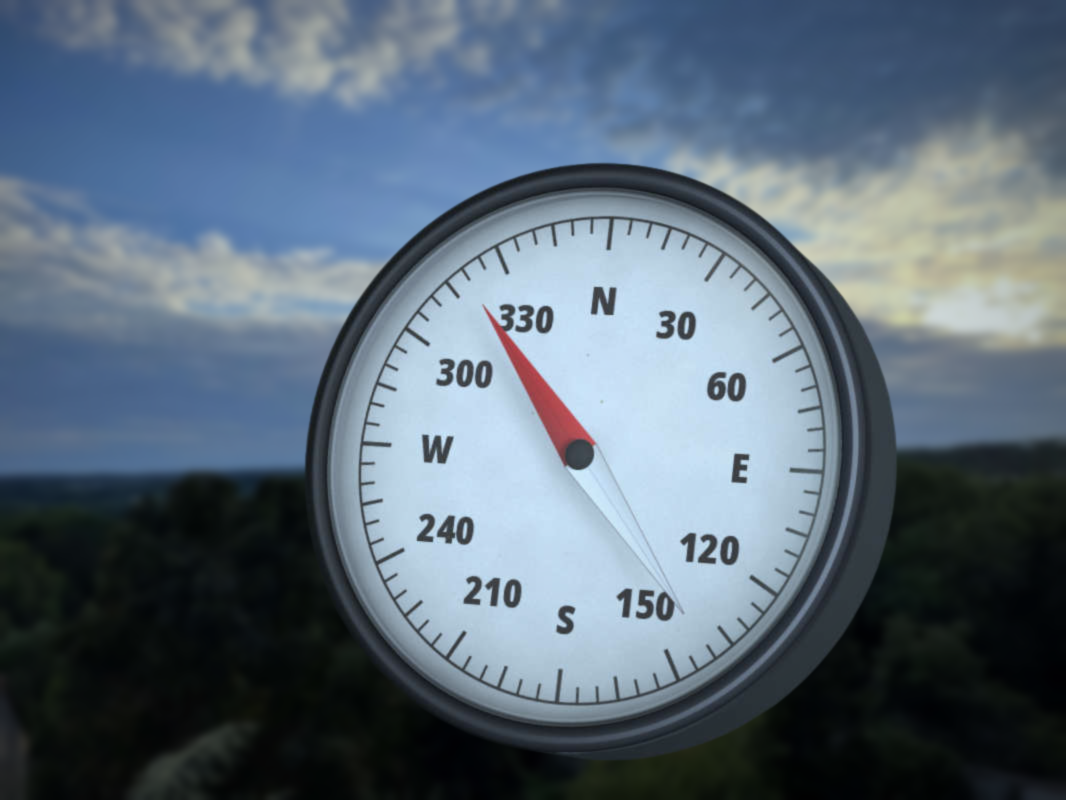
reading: {"value": 320, "unit": "°"}
